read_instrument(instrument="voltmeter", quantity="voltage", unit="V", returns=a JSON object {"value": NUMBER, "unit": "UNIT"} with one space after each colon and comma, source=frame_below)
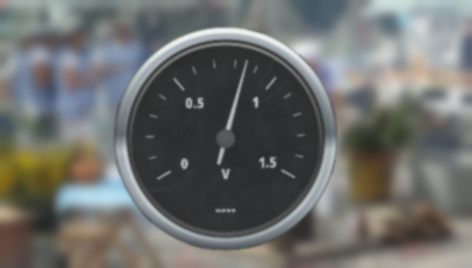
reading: {"value": 0.85, "unit": "V"}
